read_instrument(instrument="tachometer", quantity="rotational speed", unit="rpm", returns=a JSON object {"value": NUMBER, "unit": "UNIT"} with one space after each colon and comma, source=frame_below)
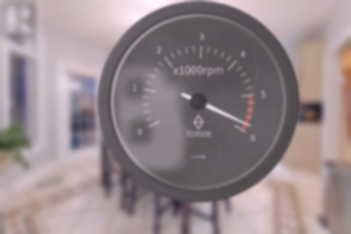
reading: {"value": 5800, "unit": "rpm"}
